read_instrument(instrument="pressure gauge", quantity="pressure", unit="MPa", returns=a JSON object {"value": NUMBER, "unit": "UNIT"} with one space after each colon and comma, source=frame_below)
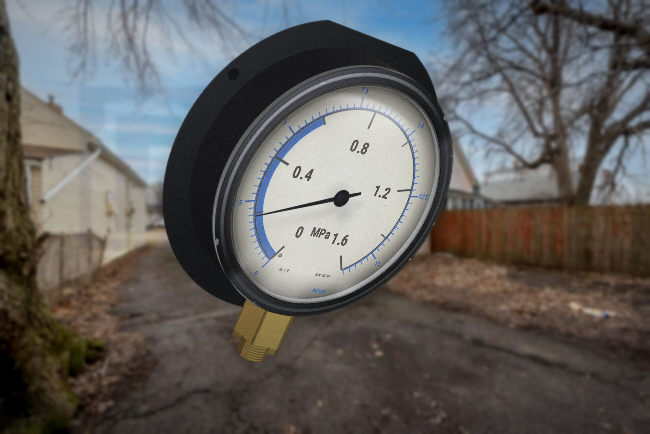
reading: {"value": 0.2, "unit": "MPa"}
